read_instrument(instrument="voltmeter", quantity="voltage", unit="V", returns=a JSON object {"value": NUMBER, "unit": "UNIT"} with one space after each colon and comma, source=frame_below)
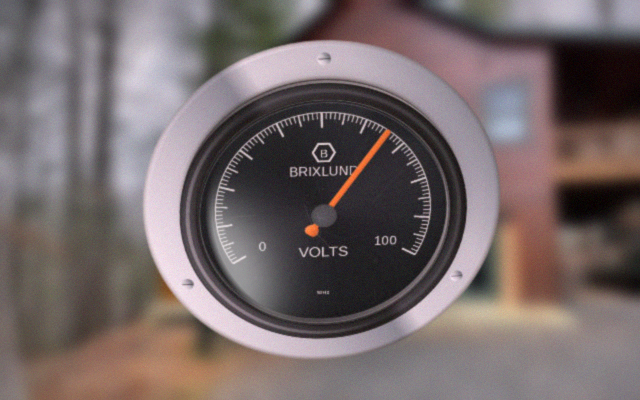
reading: {"value": 65, "unit": "V"}
